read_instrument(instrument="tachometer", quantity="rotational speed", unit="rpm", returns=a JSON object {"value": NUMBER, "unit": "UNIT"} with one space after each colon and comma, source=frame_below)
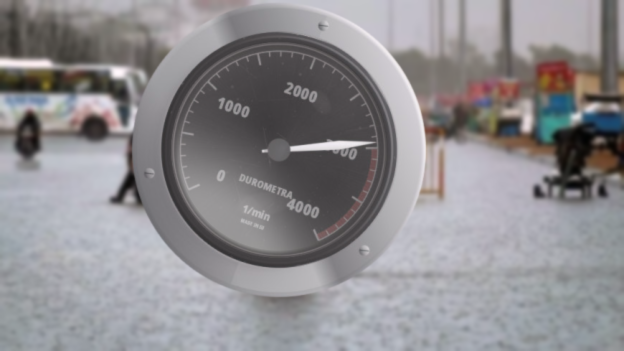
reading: {"value": 2950, "unit": "rpm"}
